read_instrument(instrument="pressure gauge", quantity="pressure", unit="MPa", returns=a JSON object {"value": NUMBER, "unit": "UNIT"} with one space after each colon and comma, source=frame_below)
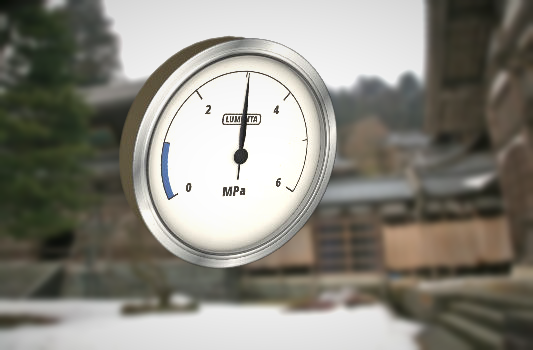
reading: {"value": 3, "unit": "MPa"}
